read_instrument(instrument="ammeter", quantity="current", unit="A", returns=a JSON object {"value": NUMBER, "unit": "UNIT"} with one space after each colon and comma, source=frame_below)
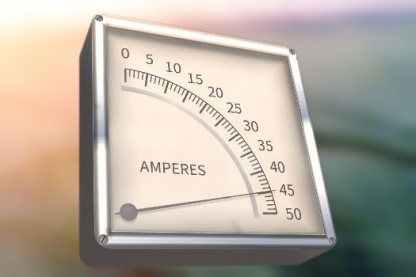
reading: {"value": 45, "unit": "A"}
